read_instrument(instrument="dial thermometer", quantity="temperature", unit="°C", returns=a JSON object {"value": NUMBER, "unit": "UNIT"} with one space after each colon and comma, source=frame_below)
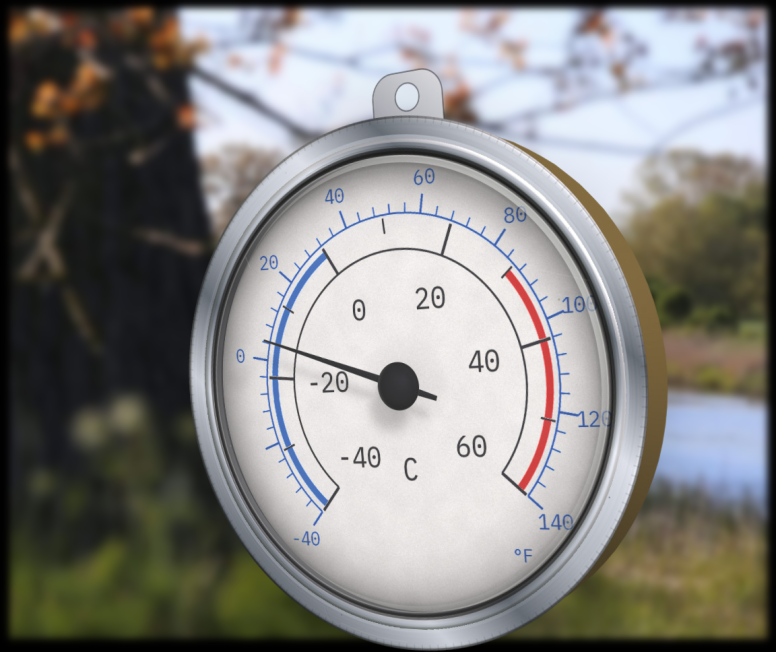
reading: {"value": -15, "unit": "°C"}
